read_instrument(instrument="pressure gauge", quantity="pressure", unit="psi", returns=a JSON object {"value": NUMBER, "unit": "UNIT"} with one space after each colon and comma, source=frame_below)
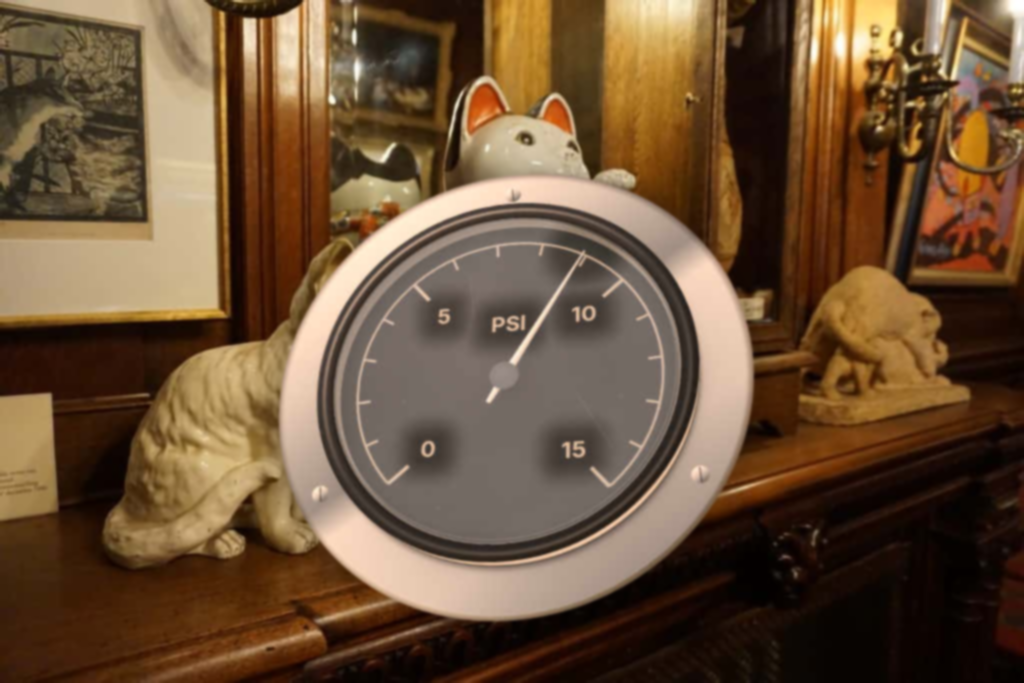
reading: {"value": 9, "unit": "psi"}
